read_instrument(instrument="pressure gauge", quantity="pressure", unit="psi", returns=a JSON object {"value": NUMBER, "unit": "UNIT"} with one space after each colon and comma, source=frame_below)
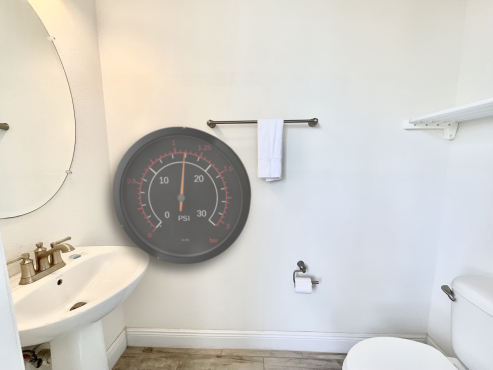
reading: {"value": 16, "unit": "psi"}
